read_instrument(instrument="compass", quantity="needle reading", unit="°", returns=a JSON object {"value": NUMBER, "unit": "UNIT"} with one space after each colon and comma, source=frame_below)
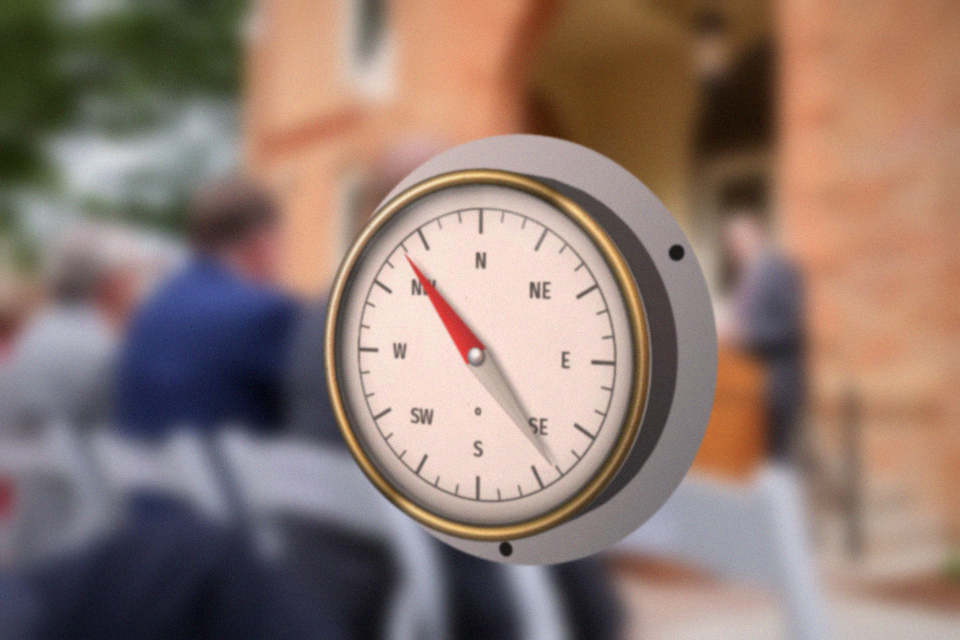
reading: {"value": 320, "unit": "°"}
